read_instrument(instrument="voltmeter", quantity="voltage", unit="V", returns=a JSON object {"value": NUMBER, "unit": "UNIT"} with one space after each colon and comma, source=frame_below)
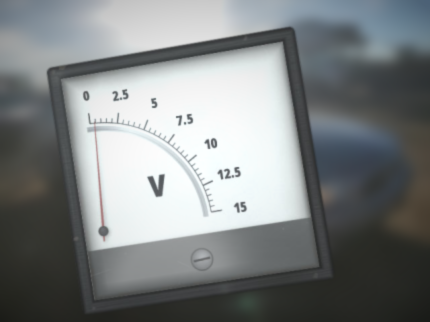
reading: {"value": 0.5, "unit": "V"}
